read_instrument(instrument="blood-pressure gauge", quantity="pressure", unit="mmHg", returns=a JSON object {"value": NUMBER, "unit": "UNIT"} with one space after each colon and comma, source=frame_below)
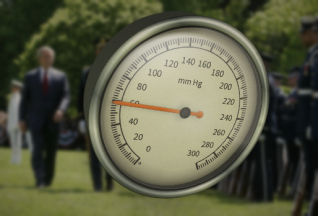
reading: {"value": 60, "unit": "mmHg"}
